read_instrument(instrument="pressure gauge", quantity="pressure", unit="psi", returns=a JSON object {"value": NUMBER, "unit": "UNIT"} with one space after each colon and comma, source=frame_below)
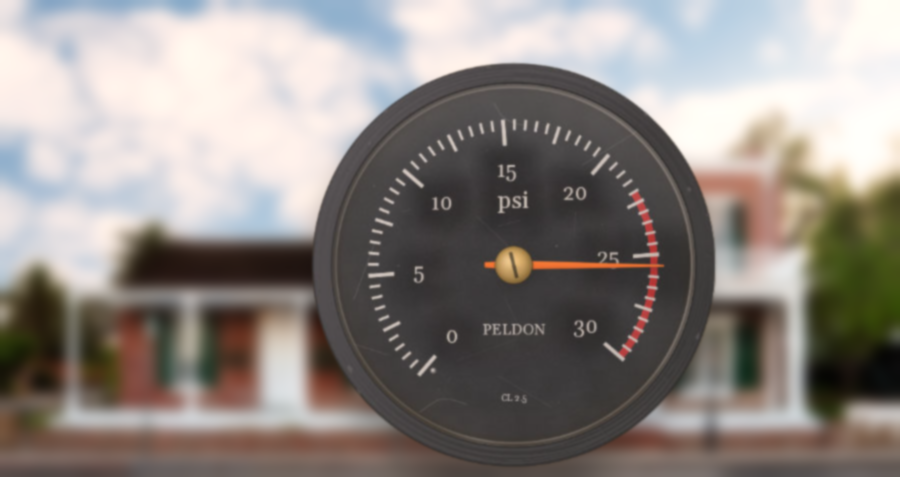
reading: {"value": 25.5, "unit": "psi"}
